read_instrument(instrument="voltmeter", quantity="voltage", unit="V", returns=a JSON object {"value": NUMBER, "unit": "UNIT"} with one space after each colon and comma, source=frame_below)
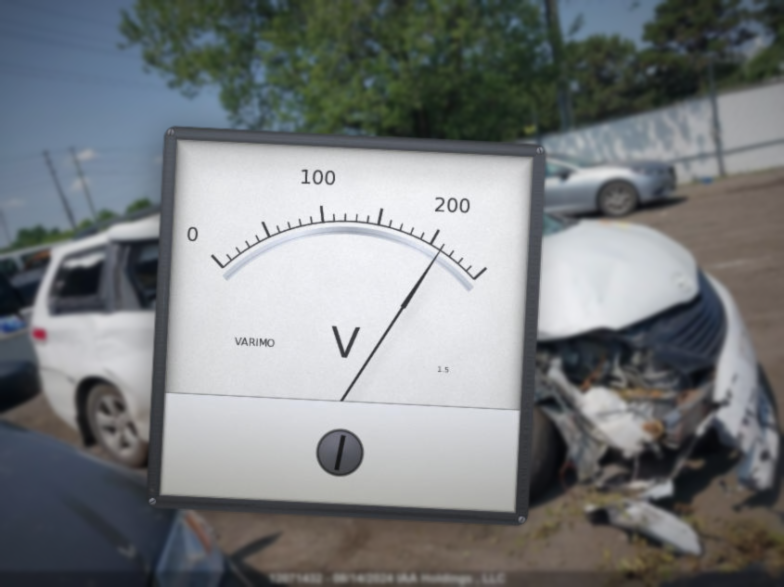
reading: {"value": 210, "unit": "V"}
